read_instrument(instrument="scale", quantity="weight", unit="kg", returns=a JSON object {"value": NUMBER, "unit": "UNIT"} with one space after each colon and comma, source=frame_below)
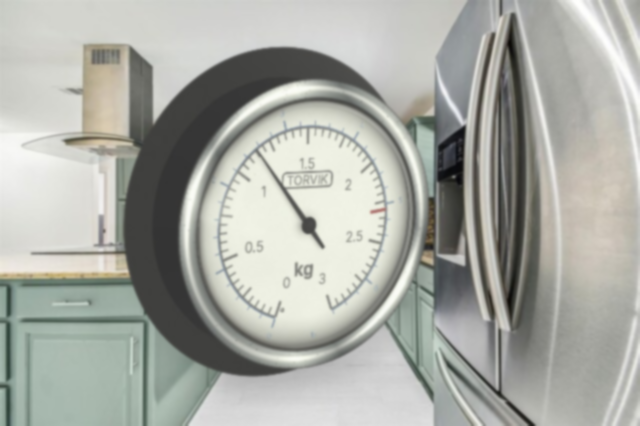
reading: {"value": 1.15, "unit": "kg"}
